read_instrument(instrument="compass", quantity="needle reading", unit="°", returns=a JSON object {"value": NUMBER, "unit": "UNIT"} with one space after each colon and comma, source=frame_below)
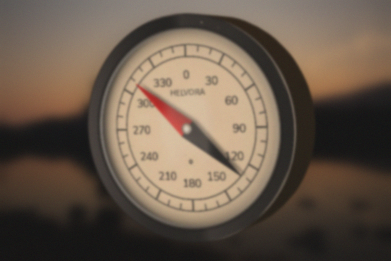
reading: {"value": 310, "unit": "°"}
